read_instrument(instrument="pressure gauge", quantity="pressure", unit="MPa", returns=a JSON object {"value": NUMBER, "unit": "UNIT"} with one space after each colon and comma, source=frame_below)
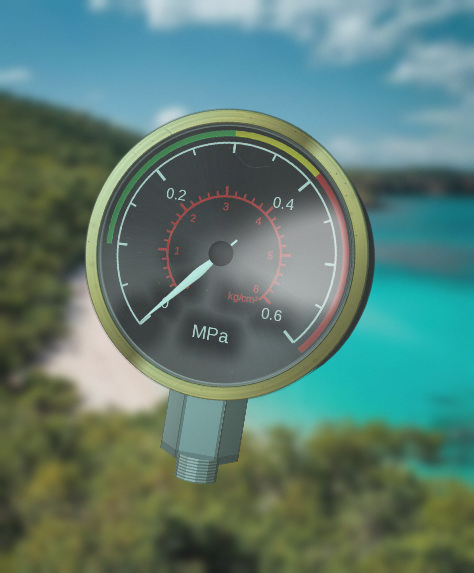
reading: {"value": 0, "unit": "MPa"}
